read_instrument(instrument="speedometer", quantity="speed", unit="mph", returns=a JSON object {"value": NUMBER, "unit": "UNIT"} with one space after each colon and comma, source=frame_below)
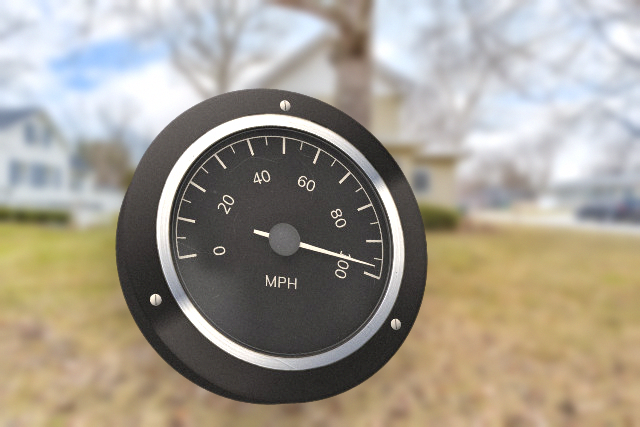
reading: {"value": 97.5, "unit": "mph"}
